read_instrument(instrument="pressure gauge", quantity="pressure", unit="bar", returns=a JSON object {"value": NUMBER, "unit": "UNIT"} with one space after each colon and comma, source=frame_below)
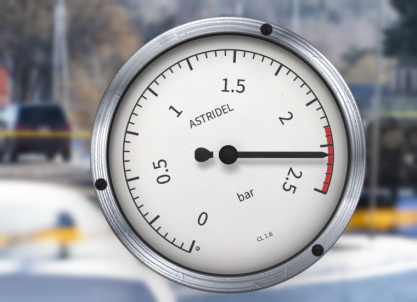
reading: {"value": 2.3, "unit": "bar"}
